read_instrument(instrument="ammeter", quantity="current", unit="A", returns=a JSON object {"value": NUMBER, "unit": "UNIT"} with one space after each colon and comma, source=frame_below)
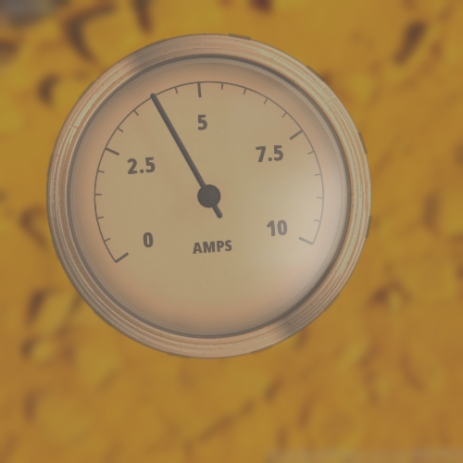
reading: {"value": 4, "unit": "A"}
